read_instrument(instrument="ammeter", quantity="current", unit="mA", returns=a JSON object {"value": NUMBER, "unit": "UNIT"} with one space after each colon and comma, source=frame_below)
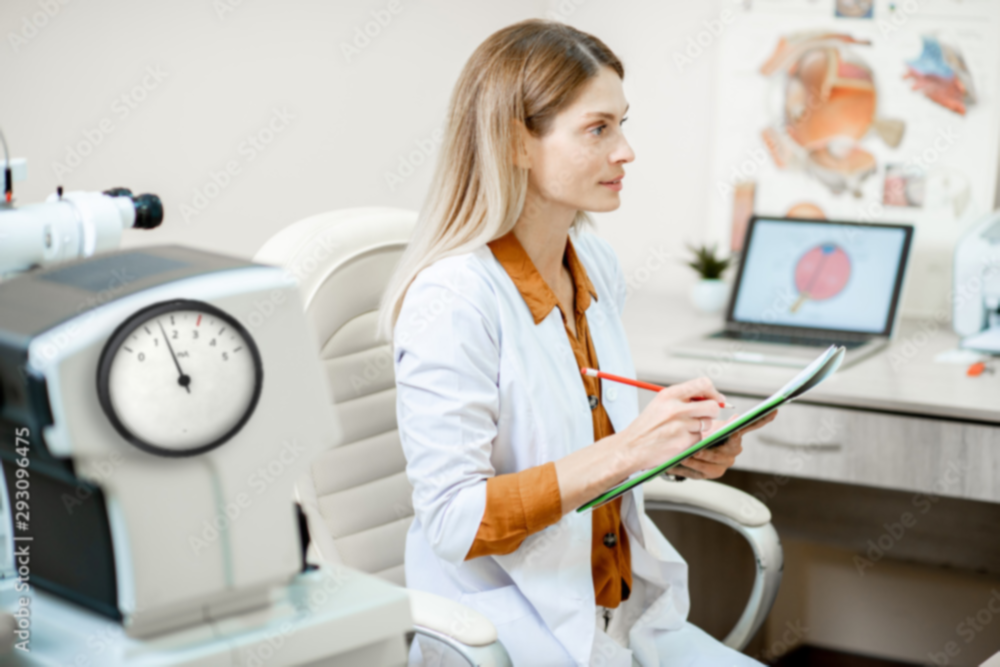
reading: {"value": 1.5, "unit": "mA"}
